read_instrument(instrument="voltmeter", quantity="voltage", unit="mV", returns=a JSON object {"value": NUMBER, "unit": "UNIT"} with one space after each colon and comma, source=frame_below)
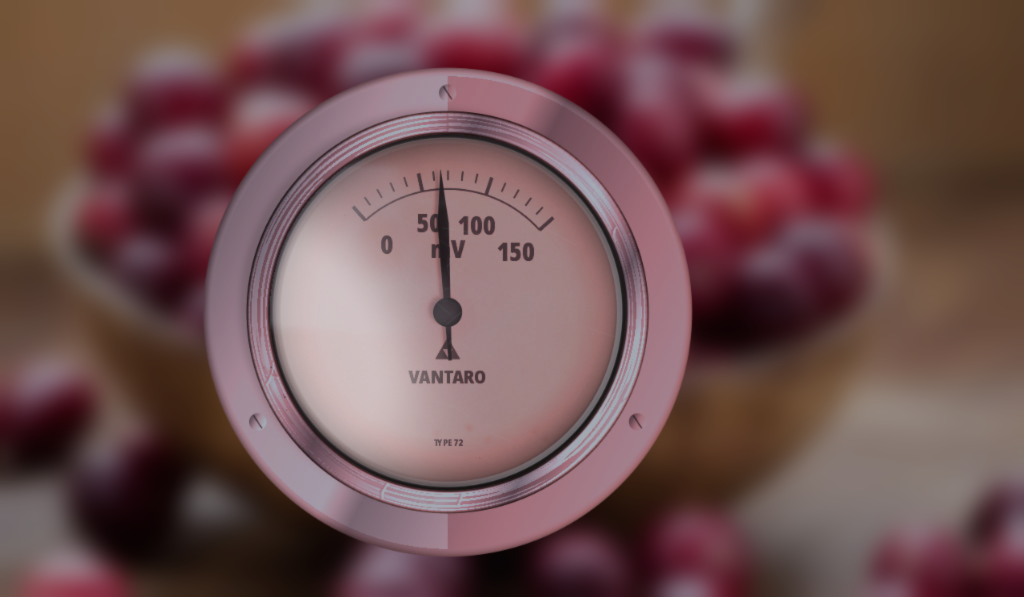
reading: {"value": 65, "unit": "mV"}
